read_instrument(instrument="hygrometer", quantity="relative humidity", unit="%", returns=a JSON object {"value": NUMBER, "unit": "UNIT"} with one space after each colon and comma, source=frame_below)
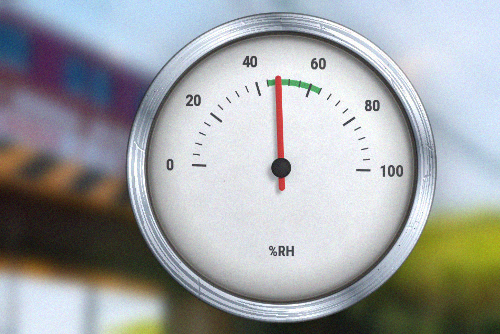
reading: {"value": 48, "unit": "%"}
